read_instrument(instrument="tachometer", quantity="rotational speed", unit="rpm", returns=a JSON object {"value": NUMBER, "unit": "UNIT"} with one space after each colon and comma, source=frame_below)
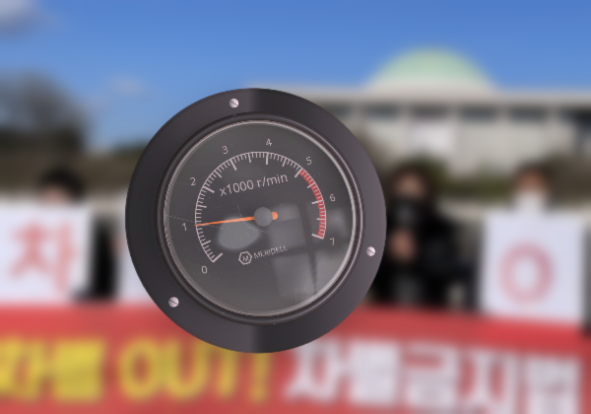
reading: {"value": 1000, "unit": "rpm"}
